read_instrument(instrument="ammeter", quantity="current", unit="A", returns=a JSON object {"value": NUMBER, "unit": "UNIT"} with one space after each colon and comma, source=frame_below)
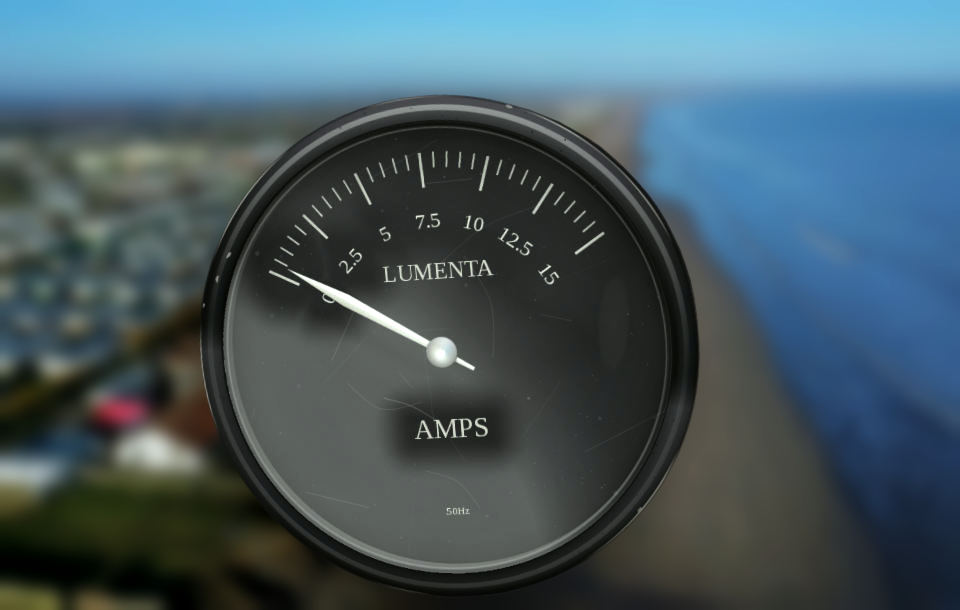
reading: {"value": 0.5, "unit": "A"}
